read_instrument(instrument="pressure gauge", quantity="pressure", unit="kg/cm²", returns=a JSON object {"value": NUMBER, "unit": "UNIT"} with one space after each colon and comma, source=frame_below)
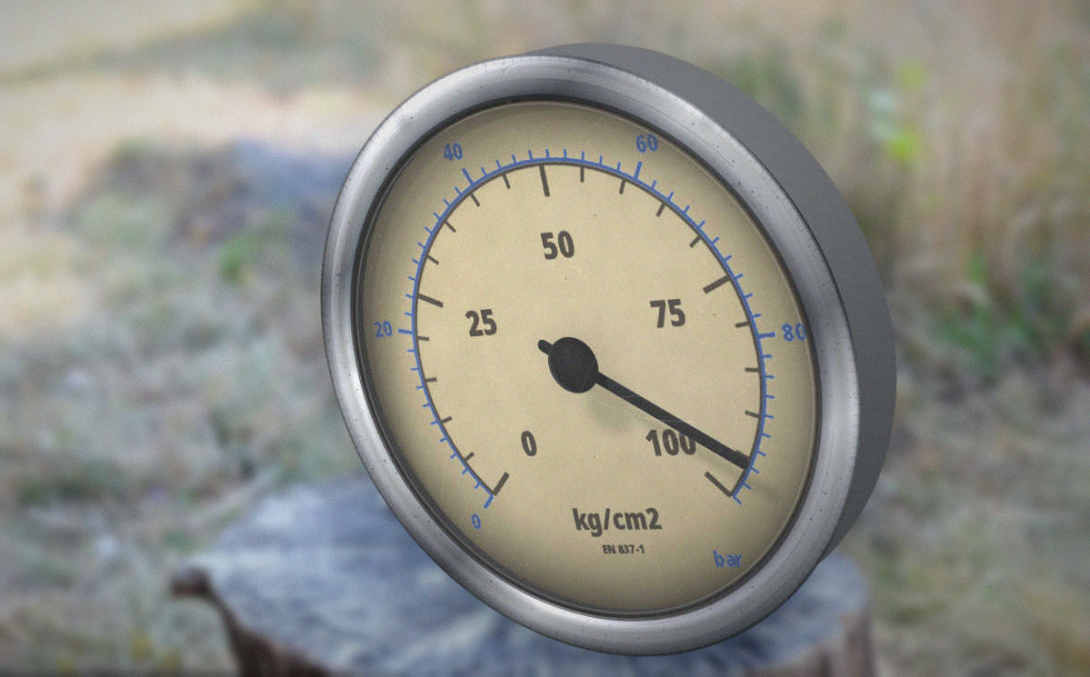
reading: {"value": 95, "unit": "kg/cm²"}
